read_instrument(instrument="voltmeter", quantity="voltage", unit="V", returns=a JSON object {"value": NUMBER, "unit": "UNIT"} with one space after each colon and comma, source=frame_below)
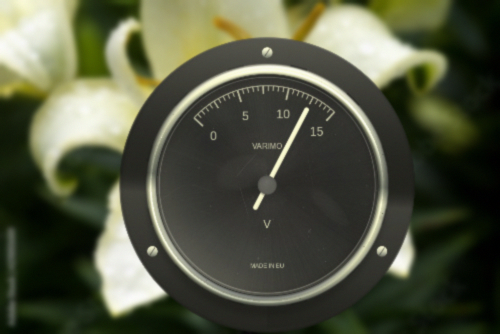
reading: {"value": 12.5, "unit": "V"}
